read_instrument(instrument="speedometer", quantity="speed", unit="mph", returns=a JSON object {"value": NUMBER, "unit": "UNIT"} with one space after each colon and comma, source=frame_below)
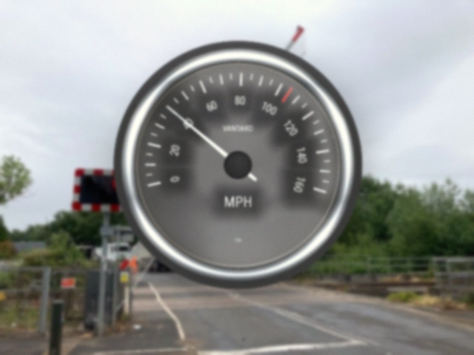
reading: {"value": 40, "unit": "mph"}
